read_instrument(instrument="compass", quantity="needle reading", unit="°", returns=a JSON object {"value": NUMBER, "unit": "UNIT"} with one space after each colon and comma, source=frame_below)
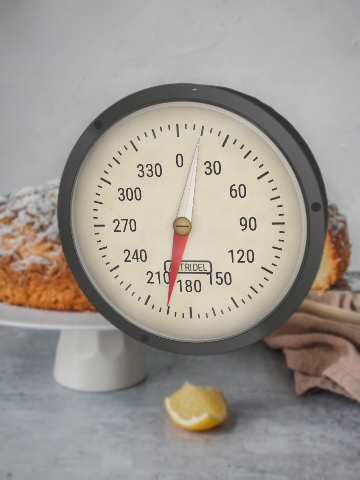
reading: {"value": 195, "unit": "°"}
